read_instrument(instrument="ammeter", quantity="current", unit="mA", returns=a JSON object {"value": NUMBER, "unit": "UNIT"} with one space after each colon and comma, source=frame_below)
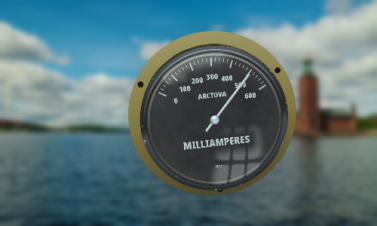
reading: {"value": 500, "unit": "mA"}
